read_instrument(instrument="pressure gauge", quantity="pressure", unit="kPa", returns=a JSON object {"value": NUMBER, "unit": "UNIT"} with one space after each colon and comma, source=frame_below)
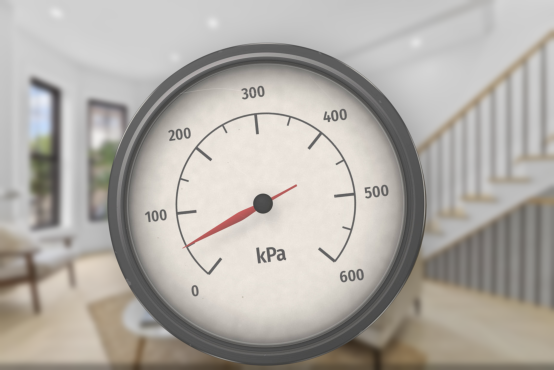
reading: {"value": 50, "unit": "kPa"}
